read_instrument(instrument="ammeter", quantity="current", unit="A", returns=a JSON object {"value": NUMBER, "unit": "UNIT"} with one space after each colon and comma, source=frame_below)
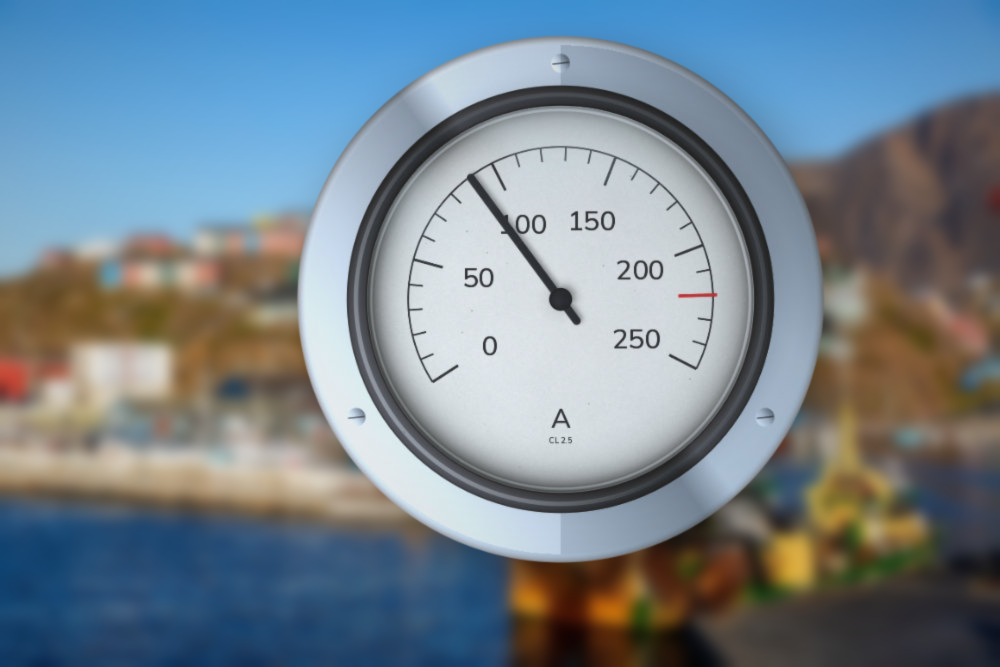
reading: {"value": 90, "unit": "A"}
